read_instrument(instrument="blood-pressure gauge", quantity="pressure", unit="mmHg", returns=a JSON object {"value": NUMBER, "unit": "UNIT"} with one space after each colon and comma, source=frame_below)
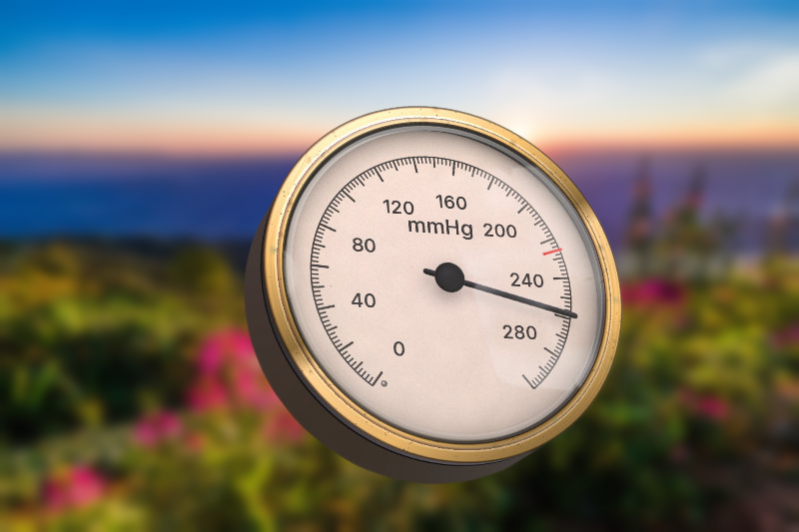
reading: {"value": 260, "unit": "mmHg"}
